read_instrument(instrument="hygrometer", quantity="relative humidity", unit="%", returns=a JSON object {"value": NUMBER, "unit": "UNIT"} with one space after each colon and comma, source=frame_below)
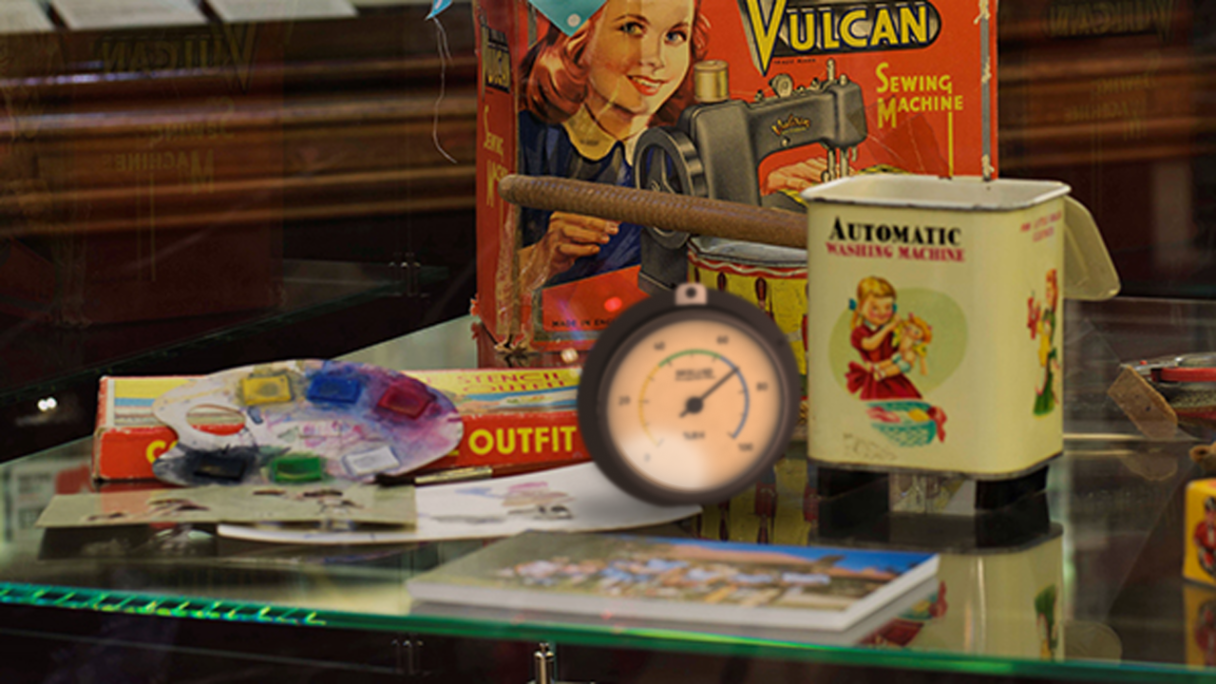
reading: {"value": 70, "unit": "%"}
